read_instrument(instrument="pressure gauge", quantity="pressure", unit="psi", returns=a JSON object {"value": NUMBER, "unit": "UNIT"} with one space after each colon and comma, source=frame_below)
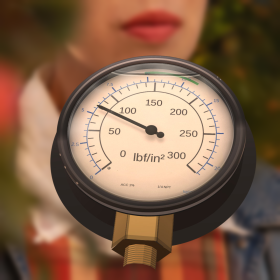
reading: {"value": 80, "unit": "psi"}
